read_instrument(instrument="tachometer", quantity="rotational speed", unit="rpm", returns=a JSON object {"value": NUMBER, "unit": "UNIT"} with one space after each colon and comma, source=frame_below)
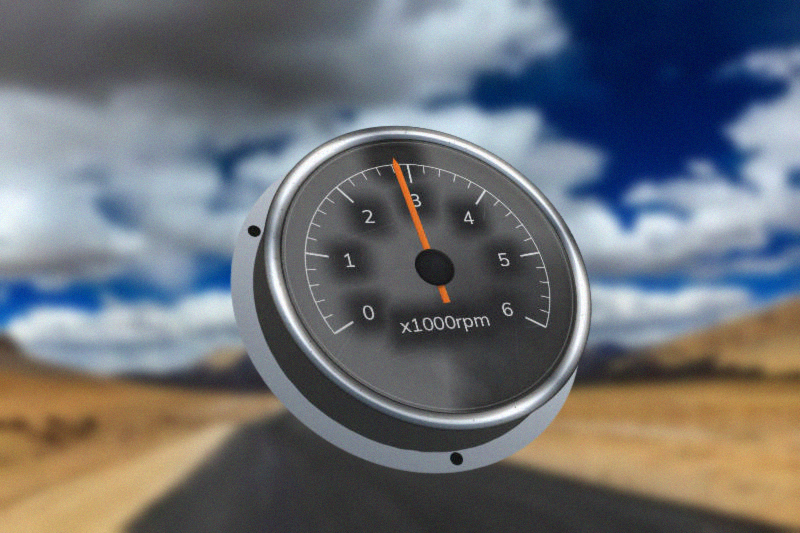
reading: {"value": 2800, "unit": "rpm"}
